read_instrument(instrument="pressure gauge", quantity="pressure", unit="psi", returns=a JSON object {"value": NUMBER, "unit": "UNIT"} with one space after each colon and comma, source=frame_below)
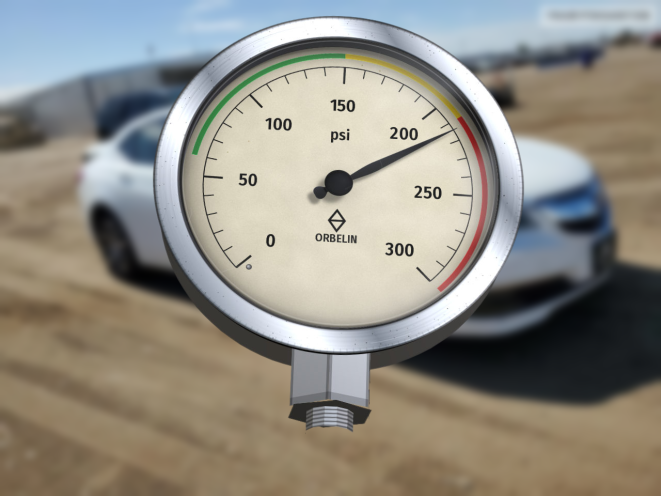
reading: {"value": 215, "unit": "psi"}
